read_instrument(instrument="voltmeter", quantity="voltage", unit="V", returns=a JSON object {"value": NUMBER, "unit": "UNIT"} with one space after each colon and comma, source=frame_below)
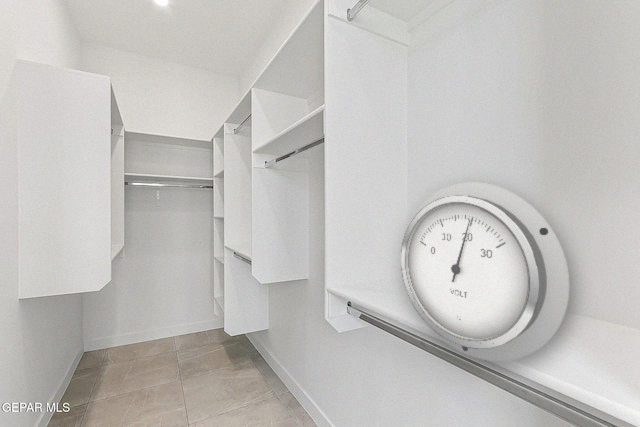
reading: {"value": 20, "unit": "V"}
